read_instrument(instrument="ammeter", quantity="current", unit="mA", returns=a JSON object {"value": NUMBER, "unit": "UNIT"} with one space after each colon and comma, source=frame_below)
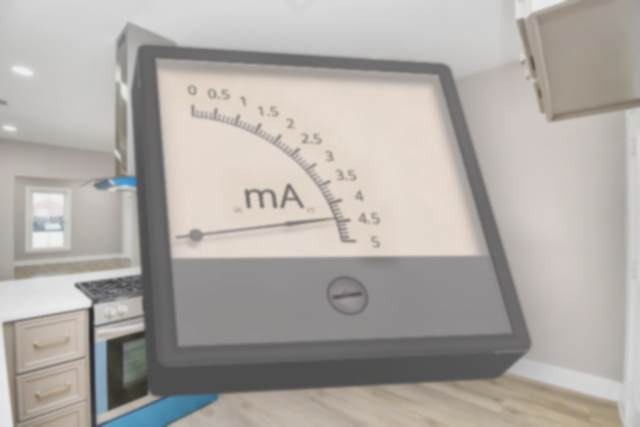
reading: {"value": 4.5, "unit": "mA"}
